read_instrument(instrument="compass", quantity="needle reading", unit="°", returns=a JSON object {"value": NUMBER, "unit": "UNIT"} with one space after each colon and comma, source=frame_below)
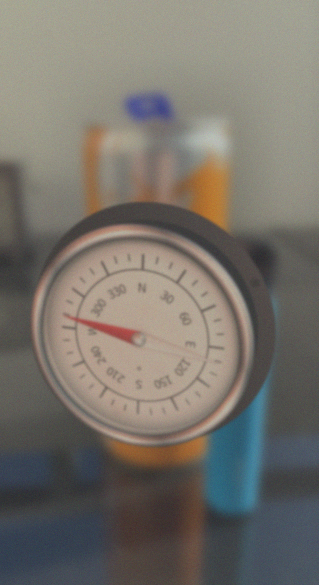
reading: {"value": 280, "unit": "°"}
